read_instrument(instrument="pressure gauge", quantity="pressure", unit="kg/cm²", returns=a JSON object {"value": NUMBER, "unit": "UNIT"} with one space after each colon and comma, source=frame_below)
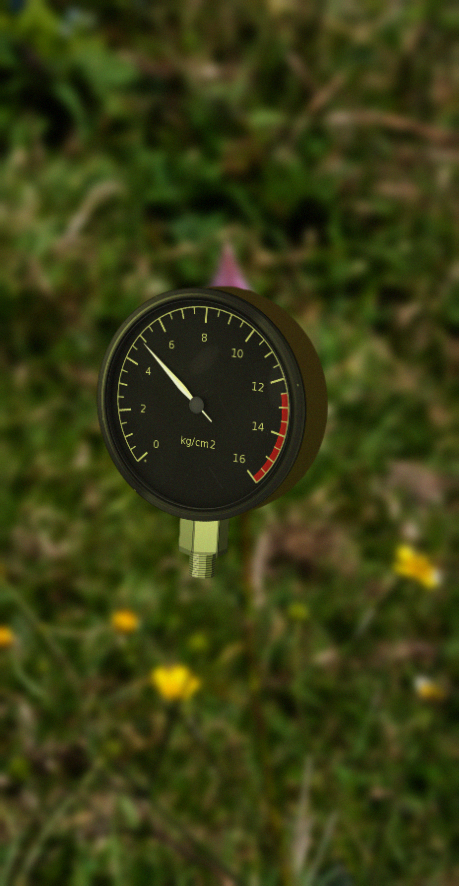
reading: {"value": 5, "unit": "kg/cm²"}
